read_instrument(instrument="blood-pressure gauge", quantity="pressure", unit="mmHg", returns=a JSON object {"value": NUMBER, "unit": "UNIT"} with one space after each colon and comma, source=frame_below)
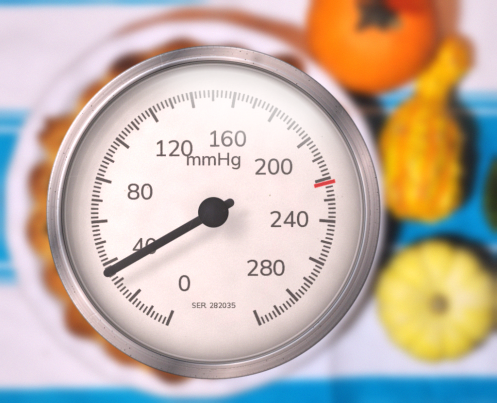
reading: {"value": 36, "unit": "mmHg"}
